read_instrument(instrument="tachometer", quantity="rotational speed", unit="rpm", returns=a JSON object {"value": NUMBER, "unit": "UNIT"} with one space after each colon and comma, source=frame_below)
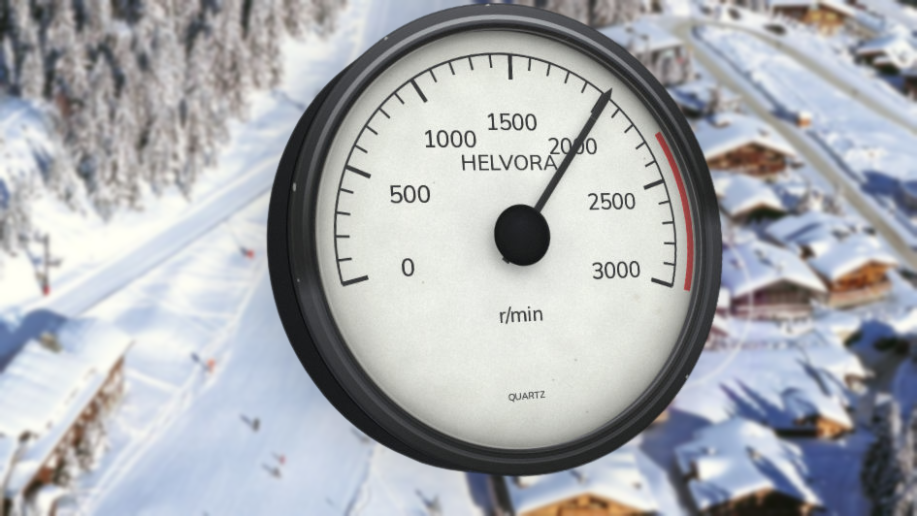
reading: {"value": 2000, "unit": "rpm"}
